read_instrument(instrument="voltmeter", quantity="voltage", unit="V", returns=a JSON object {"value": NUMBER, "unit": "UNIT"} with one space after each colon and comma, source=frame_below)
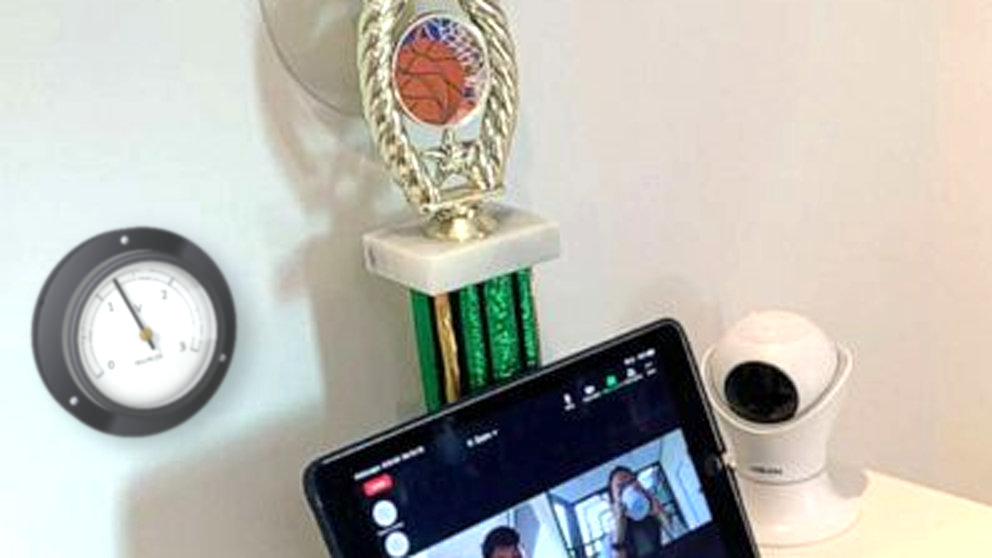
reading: {"value": 1.25, "unit": "V"}
